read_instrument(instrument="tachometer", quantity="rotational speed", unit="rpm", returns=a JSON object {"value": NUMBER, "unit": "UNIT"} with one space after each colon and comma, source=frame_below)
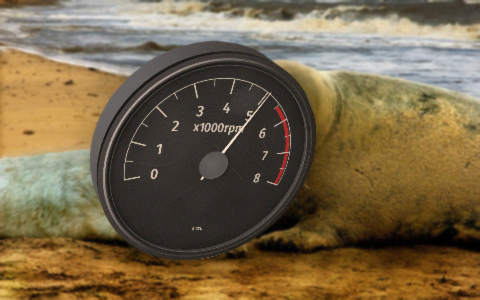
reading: {"value": 5000, "unit": "rpm"}
